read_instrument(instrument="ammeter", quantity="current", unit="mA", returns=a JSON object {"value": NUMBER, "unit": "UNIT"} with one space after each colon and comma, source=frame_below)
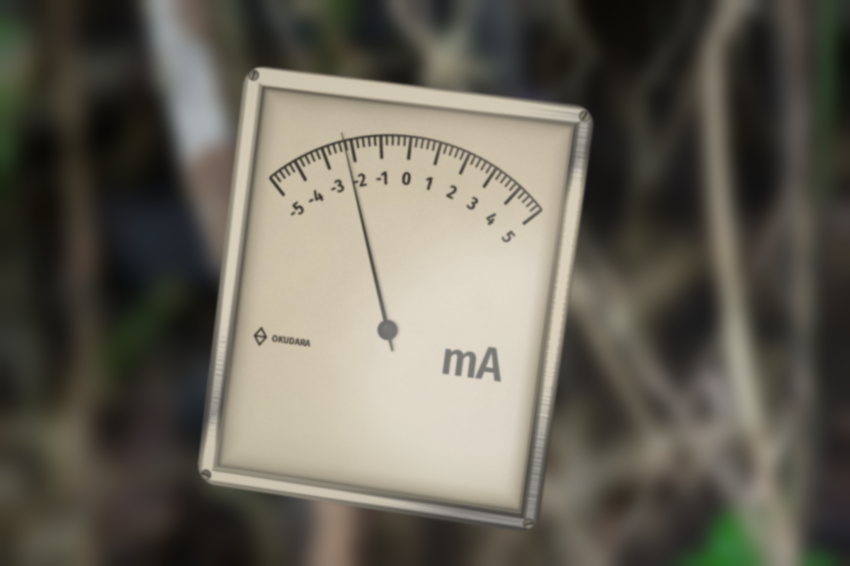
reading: {"value": -2.2, "unit": "mA"}
